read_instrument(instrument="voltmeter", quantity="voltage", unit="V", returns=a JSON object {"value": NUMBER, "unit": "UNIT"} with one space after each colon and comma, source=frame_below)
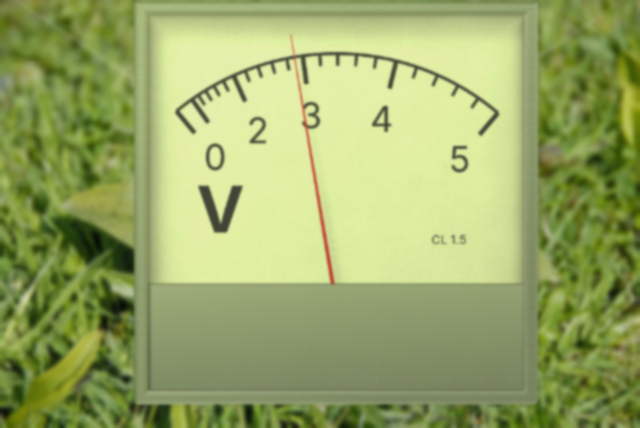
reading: {"value": 2.9, "unit": "V"}
